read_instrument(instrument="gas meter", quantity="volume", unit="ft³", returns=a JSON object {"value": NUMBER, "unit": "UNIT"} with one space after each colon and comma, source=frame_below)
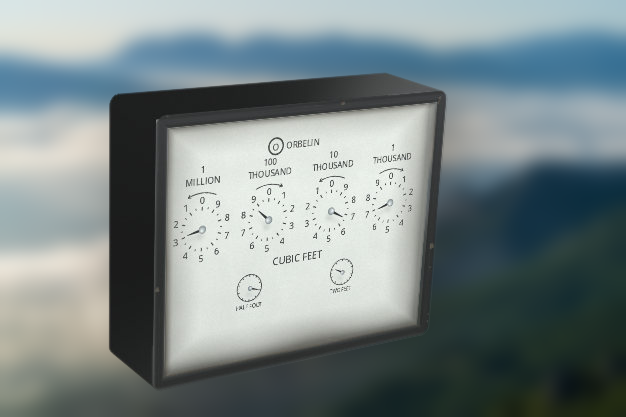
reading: {"value": 286700, "unit": "ft³"}
